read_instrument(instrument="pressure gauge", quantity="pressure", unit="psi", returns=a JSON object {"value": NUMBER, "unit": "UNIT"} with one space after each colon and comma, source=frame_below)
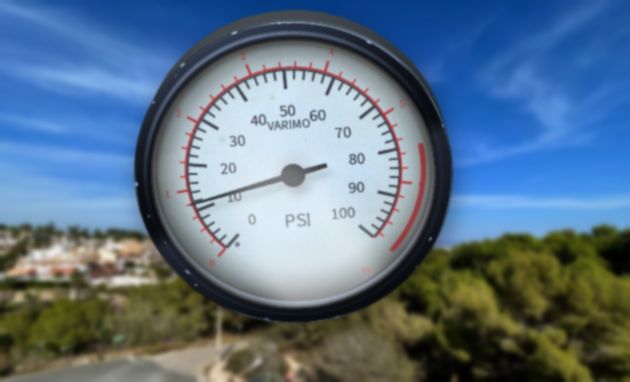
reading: {"value": 12, "unit": "psi"}
